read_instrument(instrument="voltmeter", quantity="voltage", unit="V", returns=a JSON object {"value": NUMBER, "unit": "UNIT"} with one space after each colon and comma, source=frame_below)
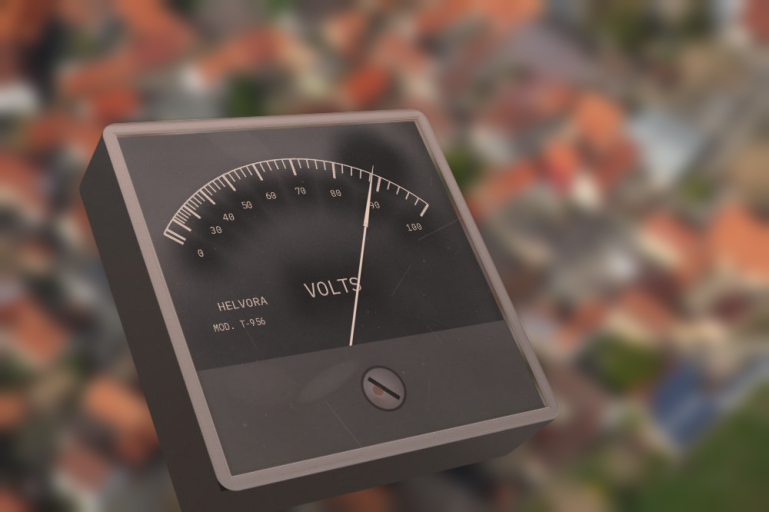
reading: {"value": 88, "unit": "V"}
